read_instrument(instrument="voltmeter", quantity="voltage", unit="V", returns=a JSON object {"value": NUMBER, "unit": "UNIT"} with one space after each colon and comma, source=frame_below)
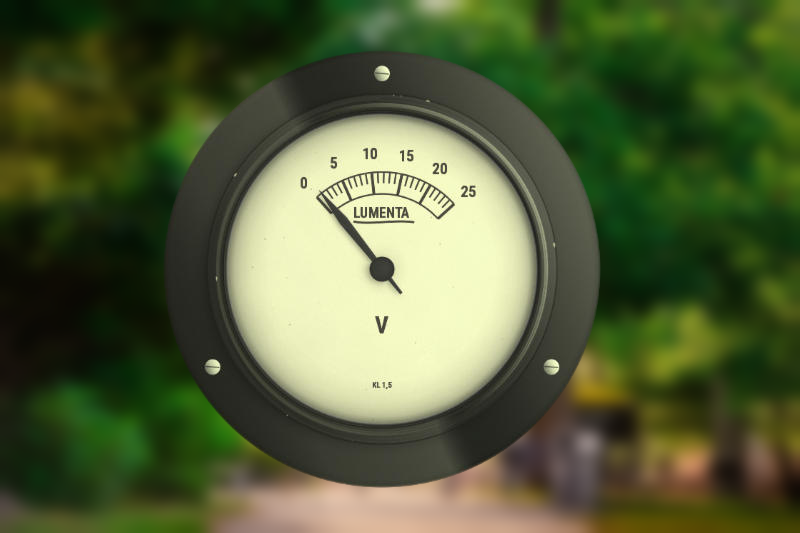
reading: {"value": 1, "unit": "V"}
